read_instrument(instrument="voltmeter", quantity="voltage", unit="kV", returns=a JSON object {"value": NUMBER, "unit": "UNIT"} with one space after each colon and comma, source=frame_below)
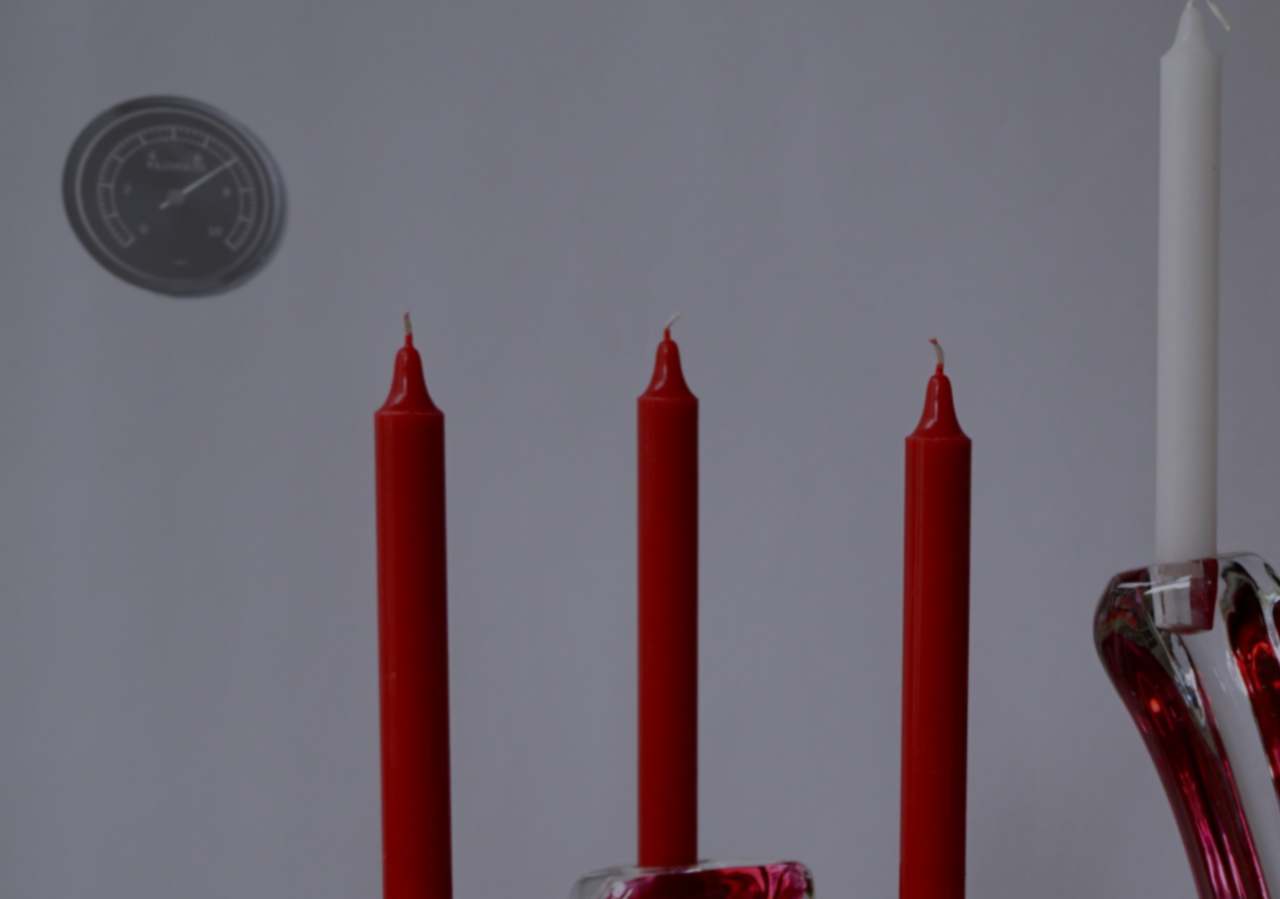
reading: {"value": 7, "unit": "kV"}
